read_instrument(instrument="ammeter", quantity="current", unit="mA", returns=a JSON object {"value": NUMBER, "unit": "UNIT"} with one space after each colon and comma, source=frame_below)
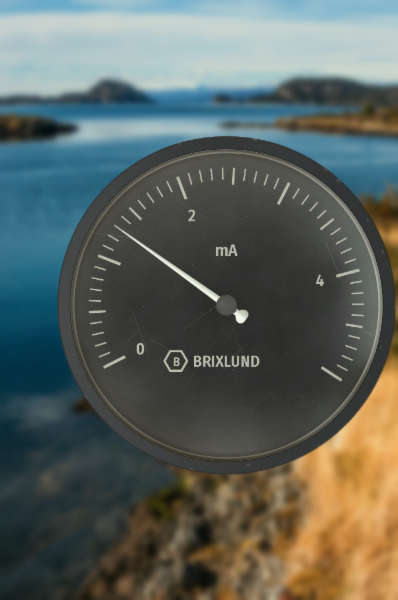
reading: {"value": 1.3, "unit": "mA"}
